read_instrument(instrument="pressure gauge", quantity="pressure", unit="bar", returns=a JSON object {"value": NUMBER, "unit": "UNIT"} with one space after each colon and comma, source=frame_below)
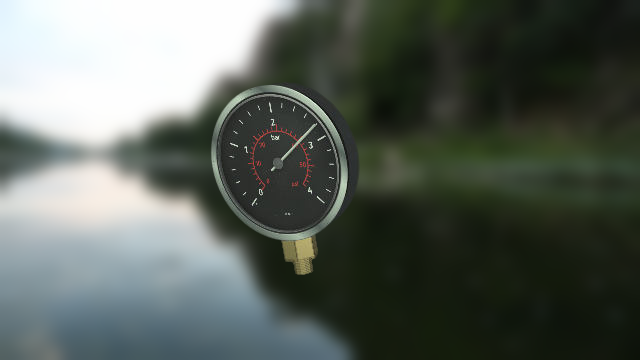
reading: {"value": 2.8, "unit": "bar"}
